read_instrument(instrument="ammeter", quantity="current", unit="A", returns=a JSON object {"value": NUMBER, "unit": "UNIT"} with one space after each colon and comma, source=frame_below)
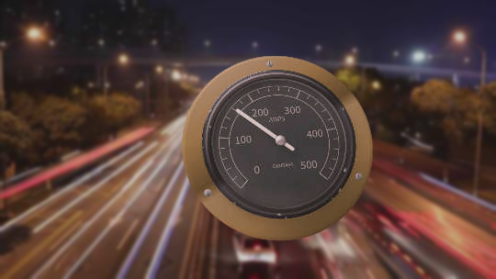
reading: {"value": 160, "unit": "A"}
